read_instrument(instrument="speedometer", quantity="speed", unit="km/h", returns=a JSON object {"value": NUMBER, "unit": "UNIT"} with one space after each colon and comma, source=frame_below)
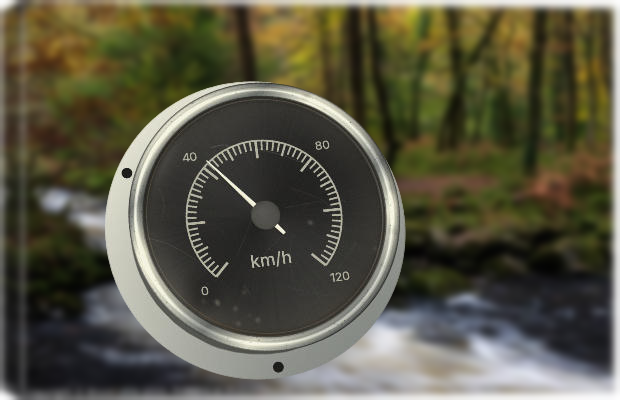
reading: {"value": 42, "unit": "km/h"}
